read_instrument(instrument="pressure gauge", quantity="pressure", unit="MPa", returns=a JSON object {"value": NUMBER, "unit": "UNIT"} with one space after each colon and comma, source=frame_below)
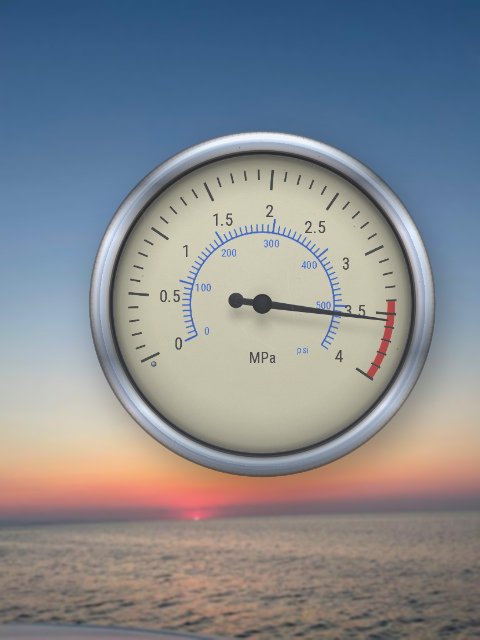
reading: {"value": 3.55, "unit": "MPa"}
